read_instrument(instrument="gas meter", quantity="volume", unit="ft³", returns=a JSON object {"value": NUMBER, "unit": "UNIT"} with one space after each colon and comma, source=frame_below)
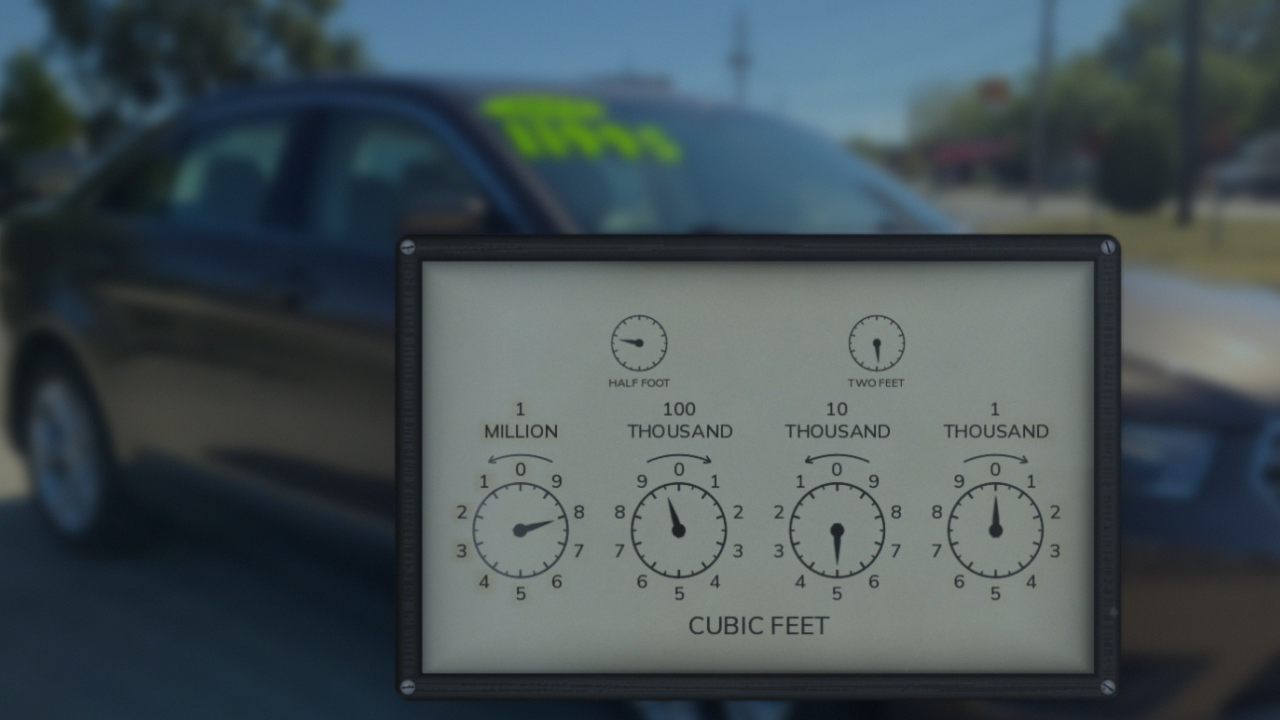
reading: {"value": 795000, "unit": "ft³"}
